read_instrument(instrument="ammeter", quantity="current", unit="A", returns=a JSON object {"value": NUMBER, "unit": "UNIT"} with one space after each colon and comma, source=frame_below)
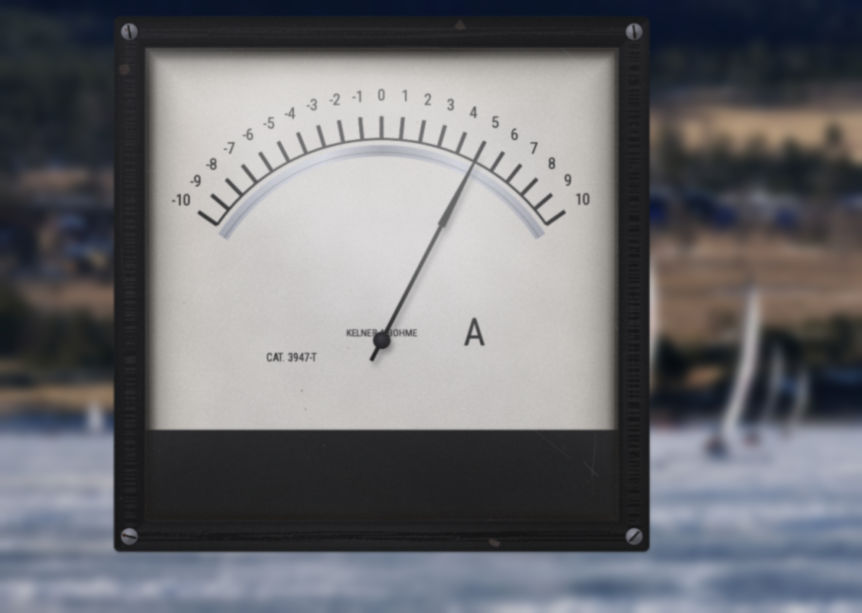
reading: {"value": 5, "unit": "A"}
